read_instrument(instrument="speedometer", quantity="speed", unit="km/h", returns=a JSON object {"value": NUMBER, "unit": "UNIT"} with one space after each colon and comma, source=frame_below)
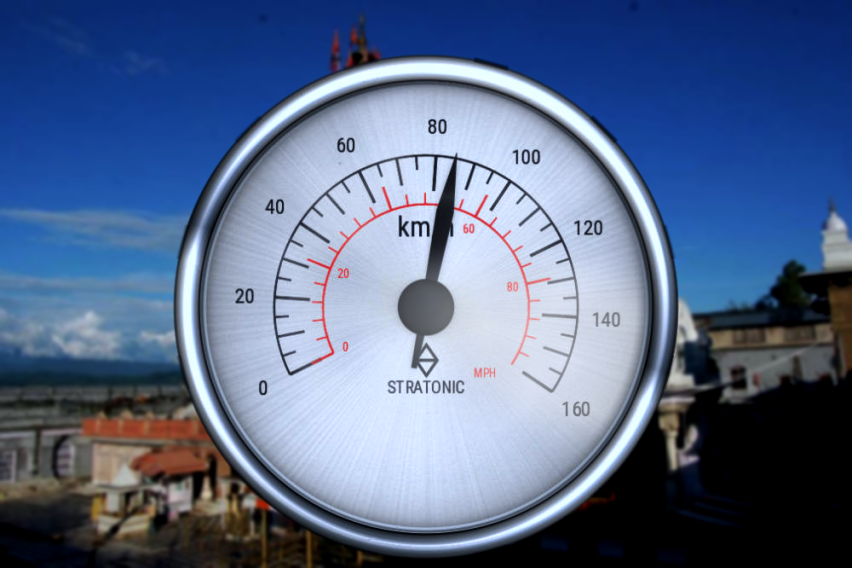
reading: {"value": 85, "unit": "km/h"}
